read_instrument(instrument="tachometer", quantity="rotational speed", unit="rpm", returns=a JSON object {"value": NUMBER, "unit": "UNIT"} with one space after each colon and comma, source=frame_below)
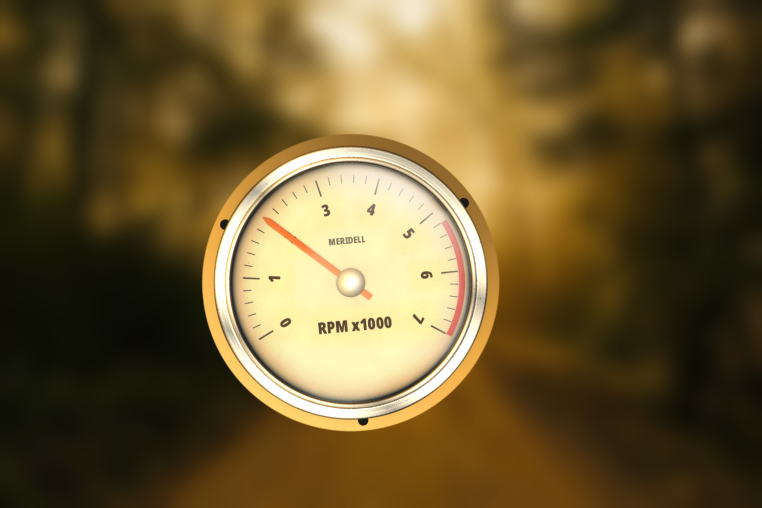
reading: {"value": 2000, "unit": "rpm"}
